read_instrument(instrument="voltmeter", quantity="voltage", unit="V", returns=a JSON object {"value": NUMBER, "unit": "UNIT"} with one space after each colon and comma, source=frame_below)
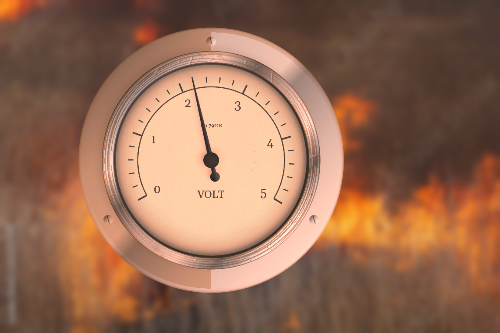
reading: {"value": 2.2, "unit": "V"}
